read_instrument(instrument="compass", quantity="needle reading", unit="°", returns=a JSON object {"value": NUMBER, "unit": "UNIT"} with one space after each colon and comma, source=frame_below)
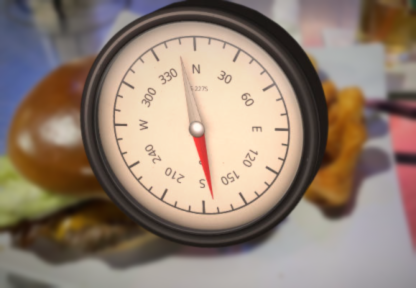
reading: {"value": 170, "unit": "°"}
